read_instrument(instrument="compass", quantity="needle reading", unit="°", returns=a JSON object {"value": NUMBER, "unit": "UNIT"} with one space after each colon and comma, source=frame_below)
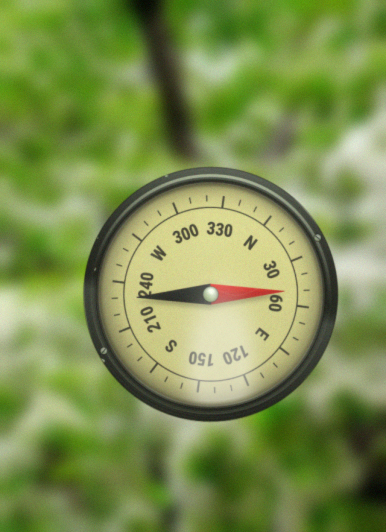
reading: {"value": 50, "unit": "°"}
